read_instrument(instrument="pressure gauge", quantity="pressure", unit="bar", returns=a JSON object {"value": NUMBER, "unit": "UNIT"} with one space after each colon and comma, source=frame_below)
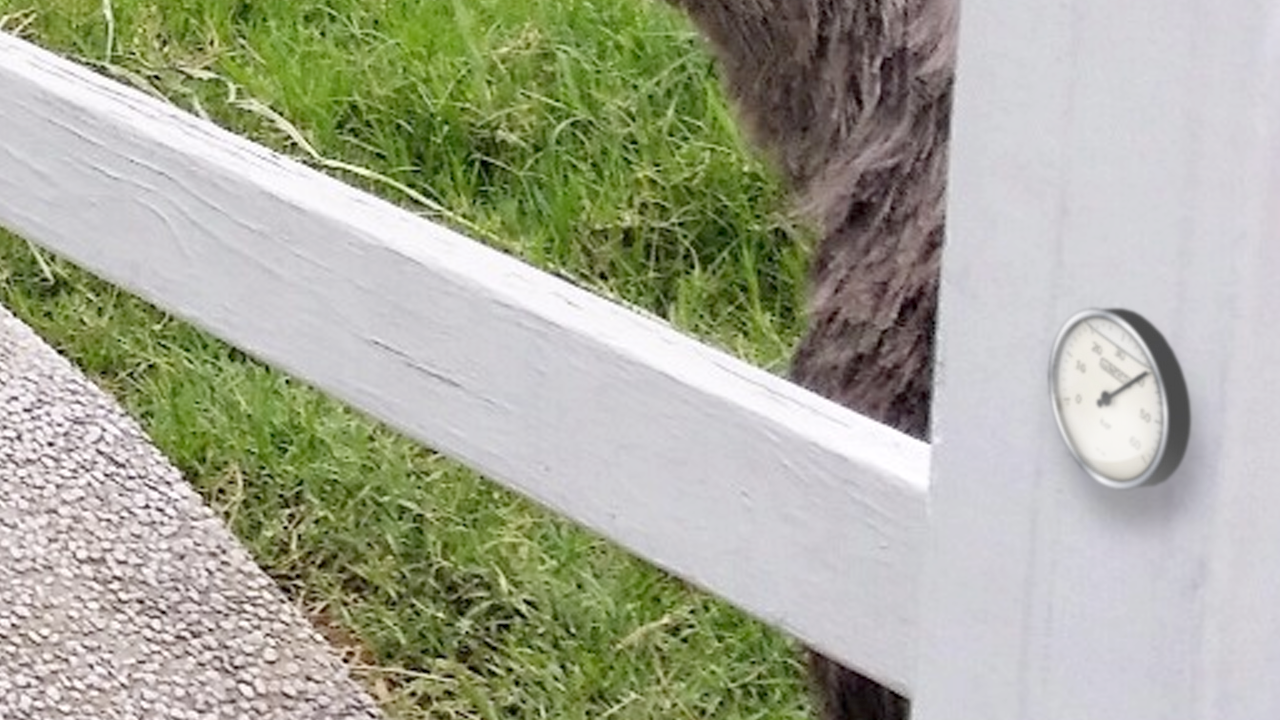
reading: {"value": 40, "unit": "bar"}
